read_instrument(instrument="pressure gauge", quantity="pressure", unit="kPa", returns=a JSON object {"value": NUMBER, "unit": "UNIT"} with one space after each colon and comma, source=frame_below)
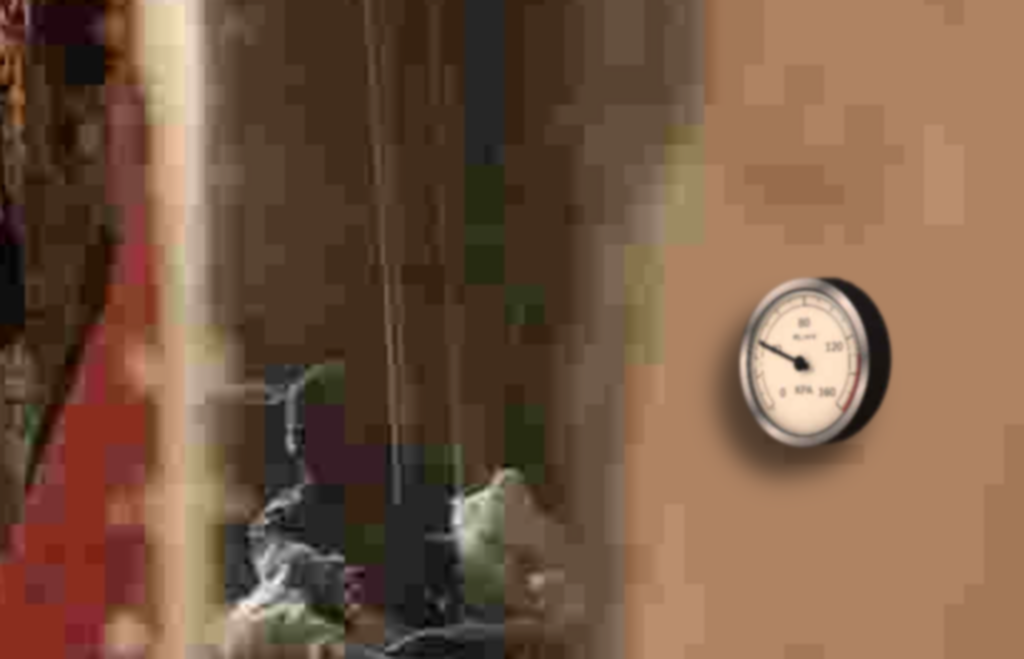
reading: {"value": 40, "unit": "kPa"}
